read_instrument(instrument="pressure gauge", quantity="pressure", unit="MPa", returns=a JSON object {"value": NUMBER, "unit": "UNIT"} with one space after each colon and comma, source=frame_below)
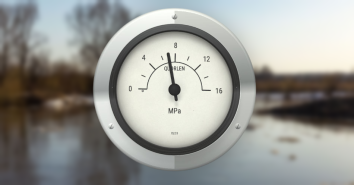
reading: {"value": 7, "unit": "MPa"}
